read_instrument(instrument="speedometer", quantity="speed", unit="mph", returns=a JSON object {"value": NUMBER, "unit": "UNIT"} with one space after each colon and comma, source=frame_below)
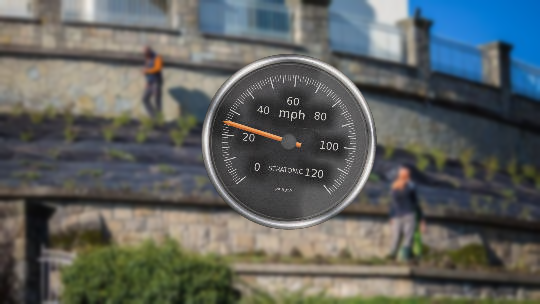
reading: {"value": 25, "unit": "mph"}
